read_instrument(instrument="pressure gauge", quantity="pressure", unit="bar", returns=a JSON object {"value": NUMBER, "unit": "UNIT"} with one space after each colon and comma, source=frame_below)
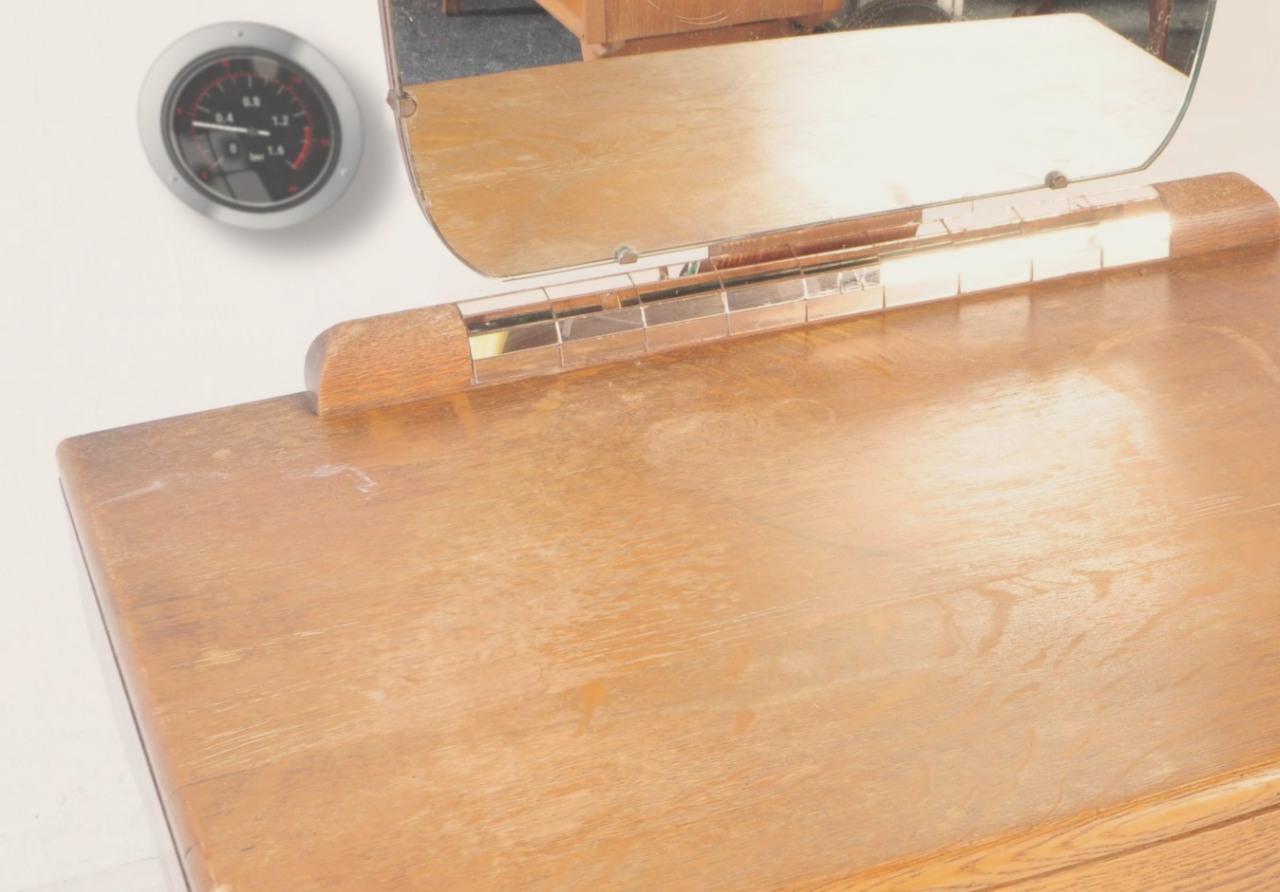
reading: {"value": 0.3, "unit": "bar"}
